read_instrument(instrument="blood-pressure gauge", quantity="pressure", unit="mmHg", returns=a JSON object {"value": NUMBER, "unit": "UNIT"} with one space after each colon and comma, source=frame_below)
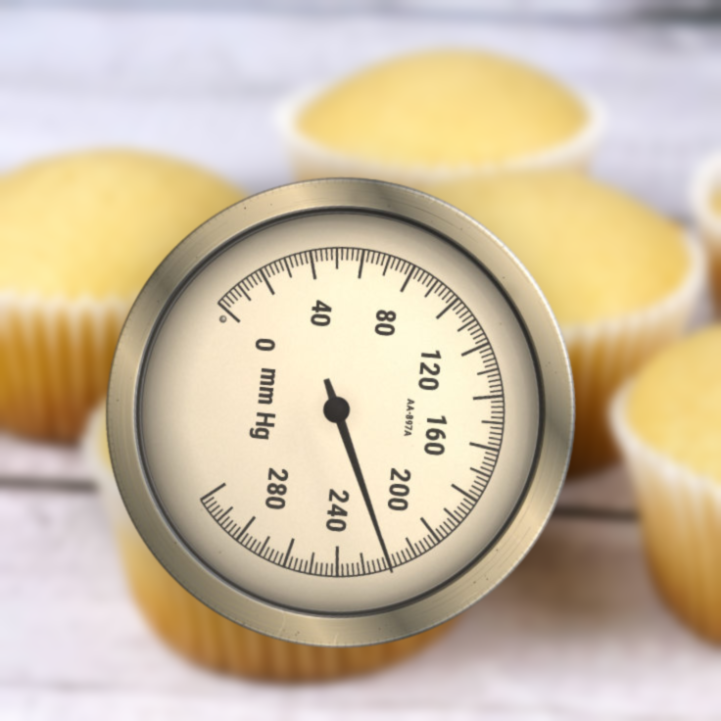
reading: {"value": 220, "unit": "mmHg"}
